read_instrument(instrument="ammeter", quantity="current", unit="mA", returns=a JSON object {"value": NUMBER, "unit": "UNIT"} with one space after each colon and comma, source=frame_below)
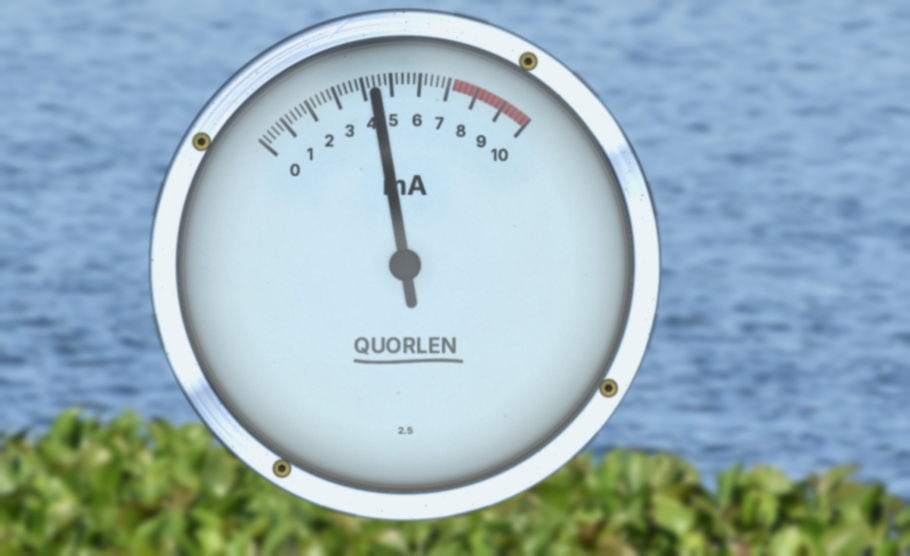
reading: {"value": 4.4, "unit": "mA"}
